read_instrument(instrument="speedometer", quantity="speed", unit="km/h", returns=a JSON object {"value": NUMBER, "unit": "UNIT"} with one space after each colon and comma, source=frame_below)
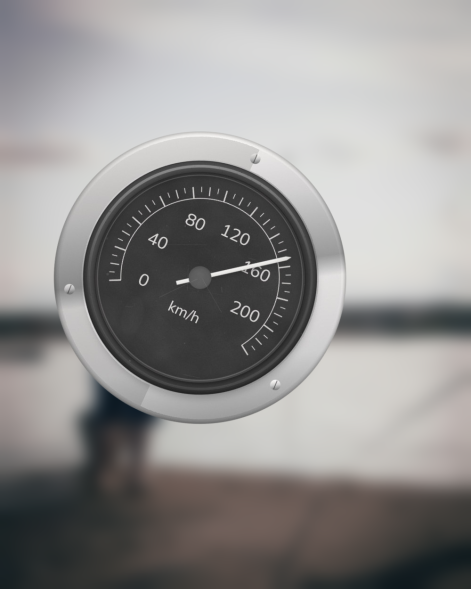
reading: {"value": 155, "unit": "km/h"}
